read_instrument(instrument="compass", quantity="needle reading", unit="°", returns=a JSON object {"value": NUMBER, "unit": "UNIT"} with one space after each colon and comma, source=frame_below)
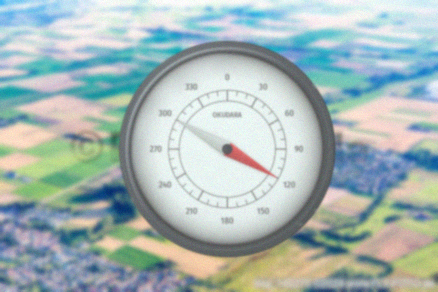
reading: {"value": 120, "unit": "°"}
